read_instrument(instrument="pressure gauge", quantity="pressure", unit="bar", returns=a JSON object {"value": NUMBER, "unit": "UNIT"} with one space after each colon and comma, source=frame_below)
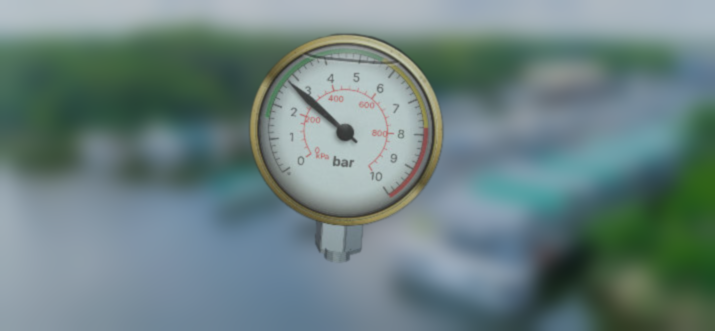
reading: {"value": 2.8, "unit": "bar"}
